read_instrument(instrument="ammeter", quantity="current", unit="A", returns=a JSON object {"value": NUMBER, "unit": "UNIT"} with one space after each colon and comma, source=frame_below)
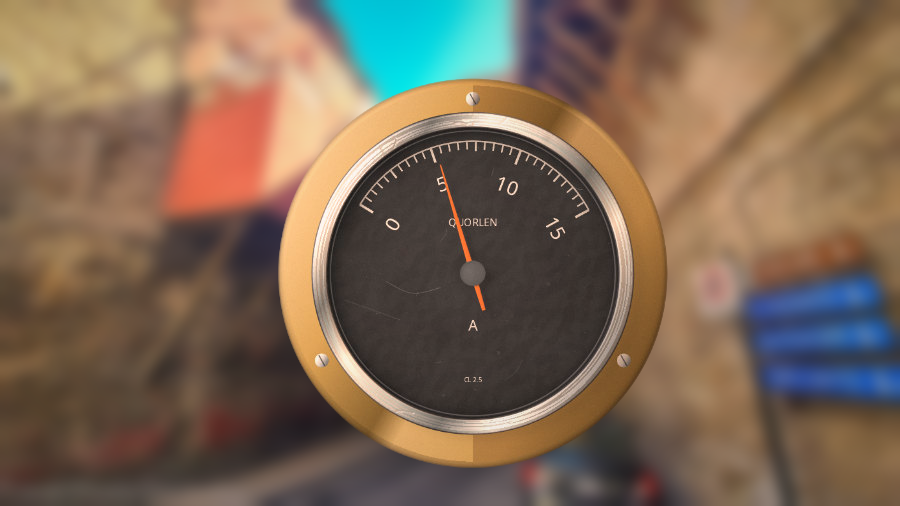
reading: {"value": 5.25, "unit": "A"}
